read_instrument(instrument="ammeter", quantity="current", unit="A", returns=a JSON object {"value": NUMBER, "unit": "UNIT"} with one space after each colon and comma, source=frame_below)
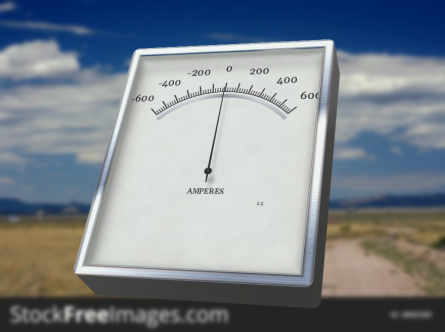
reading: {"value": 0, "unit": "A"}
